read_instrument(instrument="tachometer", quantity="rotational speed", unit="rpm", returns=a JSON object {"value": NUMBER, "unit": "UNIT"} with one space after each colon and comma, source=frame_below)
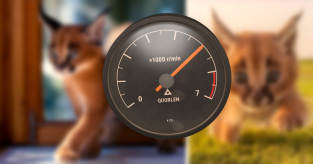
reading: {"value": 5000, "unit": "rpm"}
